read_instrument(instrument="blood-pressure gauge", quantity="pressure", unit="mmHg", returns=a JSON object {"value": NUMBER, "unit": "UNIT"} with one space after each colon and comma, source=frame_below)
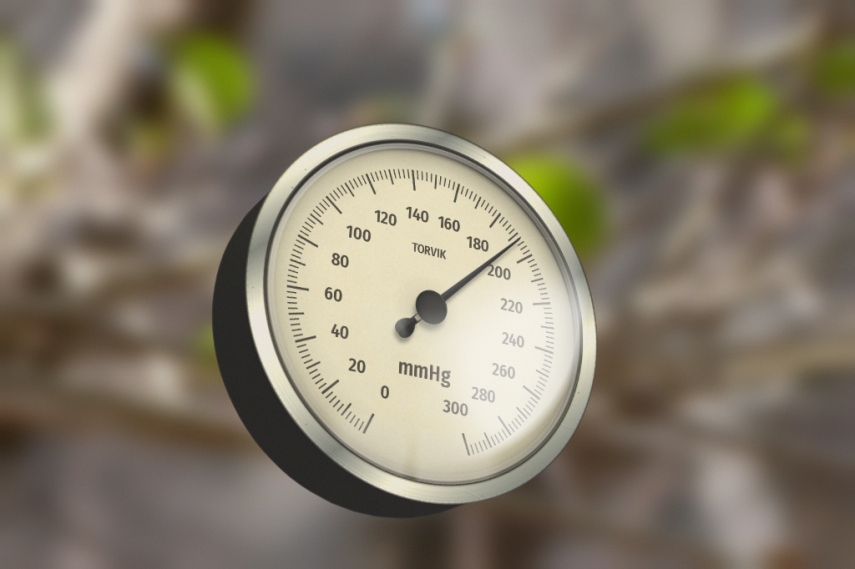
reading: {"value": 192, "unit": "mmHg"}
